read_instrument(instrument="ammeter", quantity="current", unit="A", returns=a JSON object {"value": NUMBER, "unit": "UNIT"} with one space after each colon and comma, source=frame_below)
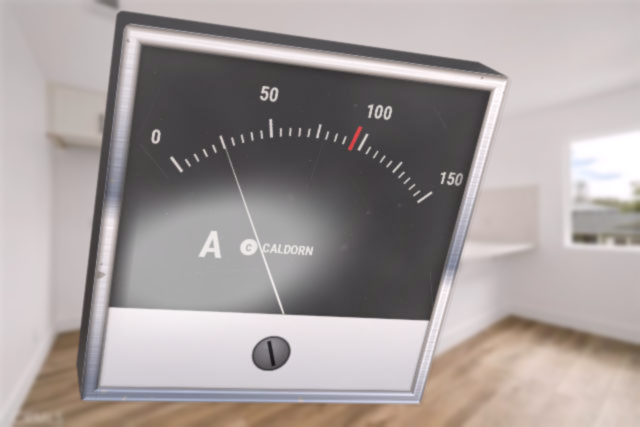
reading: {"value": 25, "unit": "A"}
